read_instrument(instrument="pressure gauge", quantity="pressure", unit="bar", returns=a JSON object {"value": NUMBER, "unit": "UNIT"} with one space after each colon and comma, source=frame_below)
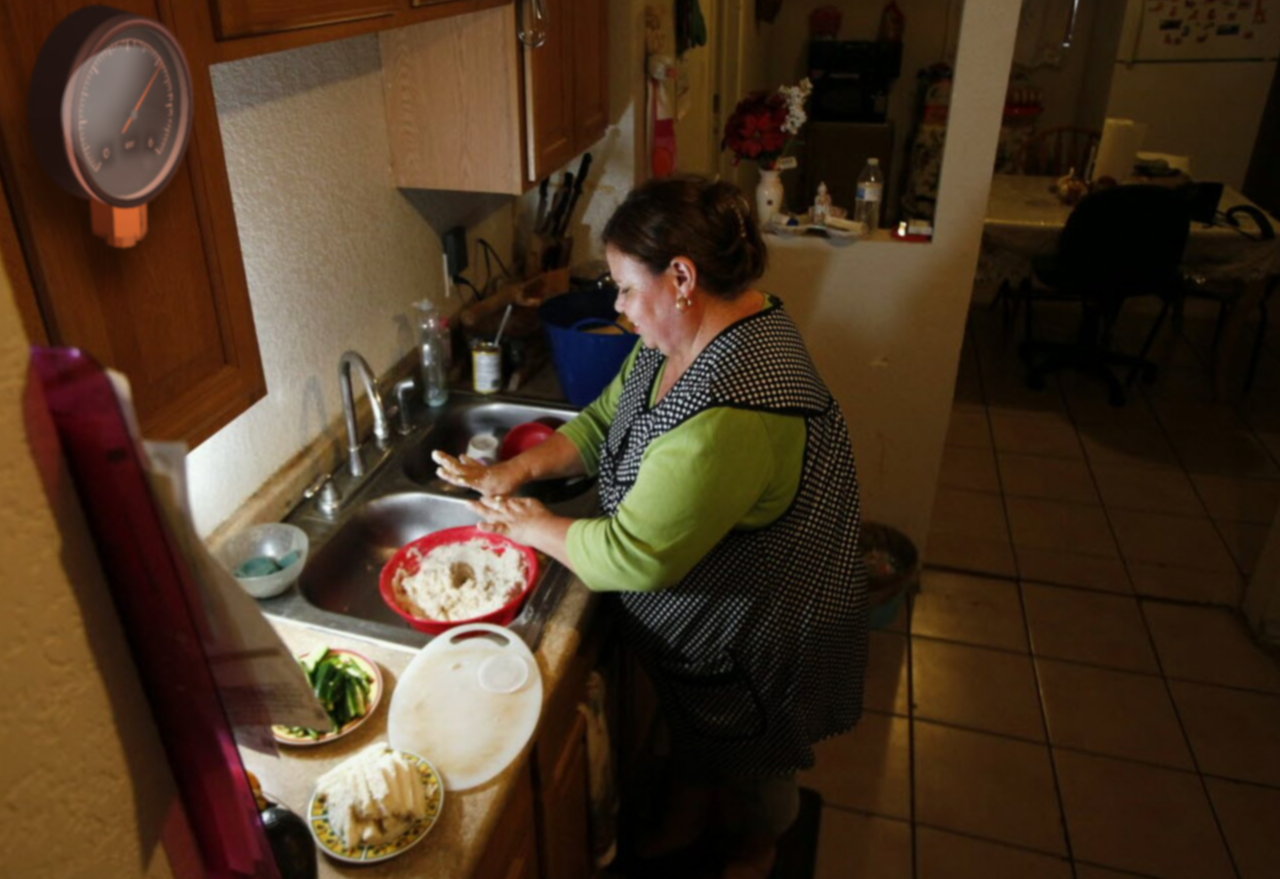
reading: {"value": 4, "unit": "bar"}
